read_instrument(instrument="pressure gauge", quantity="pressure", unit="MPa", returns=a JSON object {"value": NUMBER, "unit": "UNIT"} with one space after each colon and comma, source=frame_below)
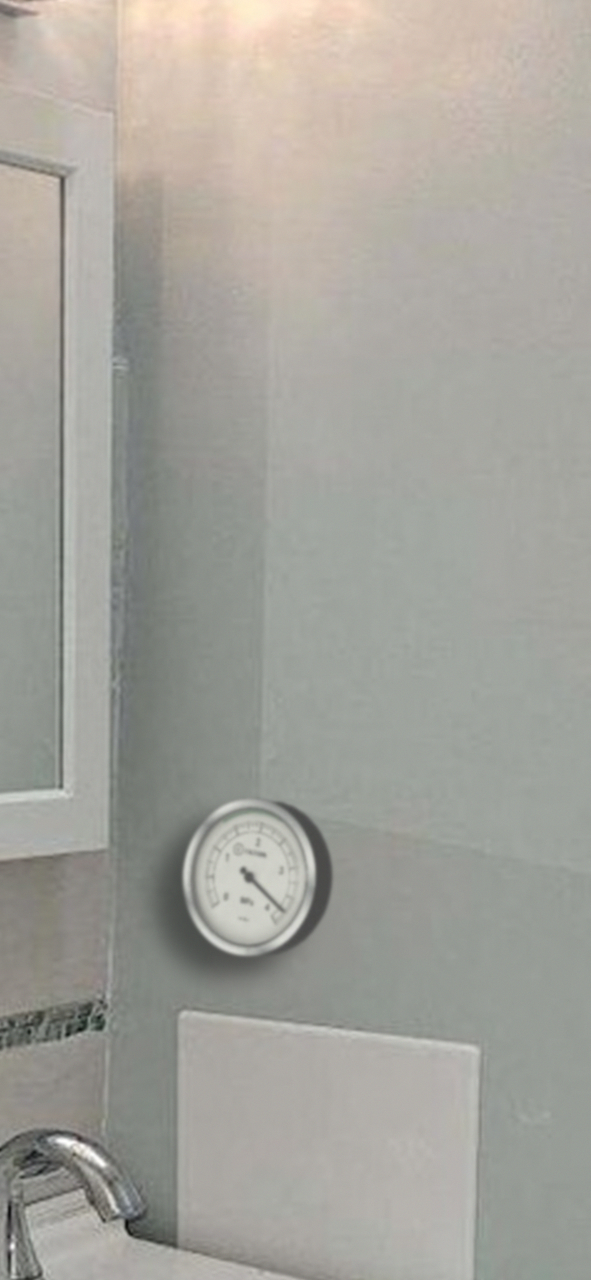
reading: {"value": 3.75, "unit": "MPa"}
